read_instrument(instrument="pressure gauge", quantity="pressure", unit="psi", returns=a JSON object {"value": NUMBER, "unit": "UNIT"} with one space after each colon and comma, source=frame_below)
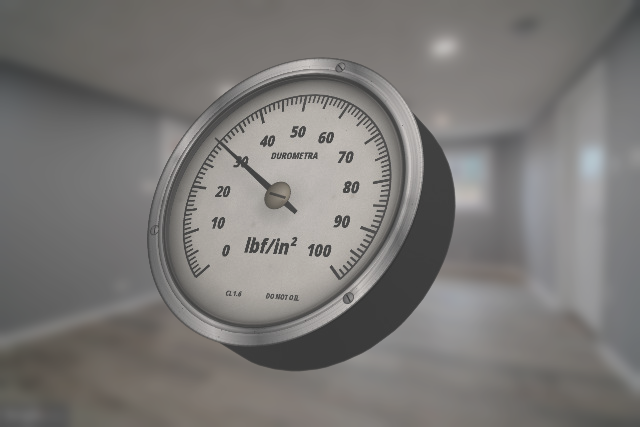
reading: {"value": 30, "unit": "psi"}
